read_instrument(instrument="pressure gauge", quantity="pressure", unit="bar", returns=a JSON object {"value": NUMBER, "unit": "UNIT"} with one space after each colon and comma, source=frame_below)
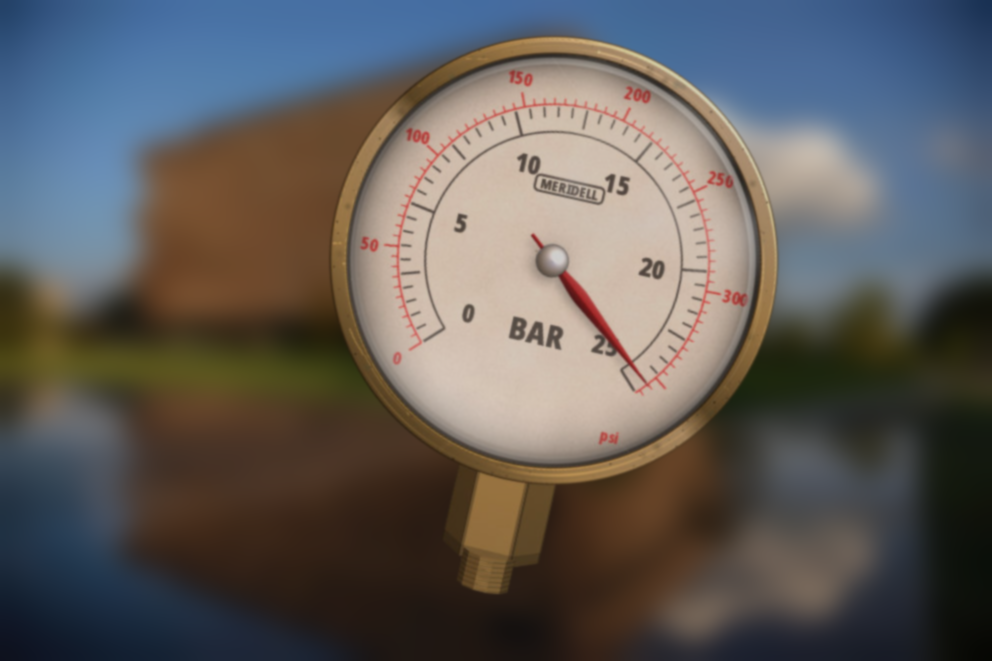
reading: {"value": 24.5, "unit": "bar"}
